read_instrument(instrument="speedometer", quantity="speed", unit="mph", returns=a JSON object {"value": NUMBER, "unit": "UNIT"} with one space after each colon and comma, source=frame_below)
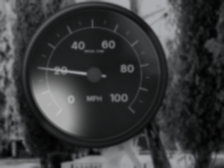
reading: {"value": 20, "unit": "mph"}
